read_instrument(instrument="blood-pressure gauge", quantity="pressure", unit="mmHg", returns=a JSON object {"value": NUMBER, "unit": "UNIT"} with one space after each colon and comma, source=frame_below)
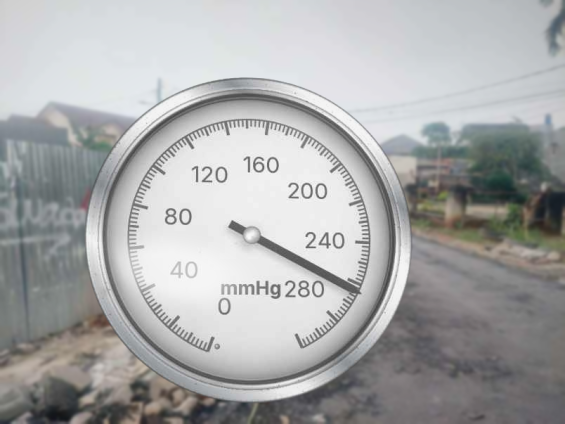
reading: {"value": 264, "unit": "mmHg"}
